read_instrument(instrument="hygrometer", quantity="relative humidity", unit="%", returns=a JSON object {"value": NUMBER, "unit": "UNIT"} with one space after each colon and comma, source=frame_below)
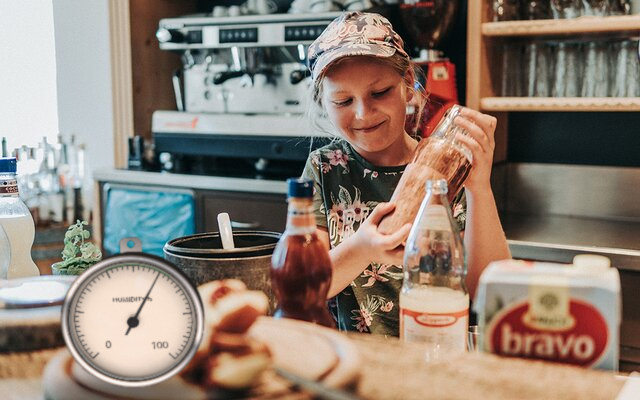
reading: {"value": 60, "unit": "%"}
